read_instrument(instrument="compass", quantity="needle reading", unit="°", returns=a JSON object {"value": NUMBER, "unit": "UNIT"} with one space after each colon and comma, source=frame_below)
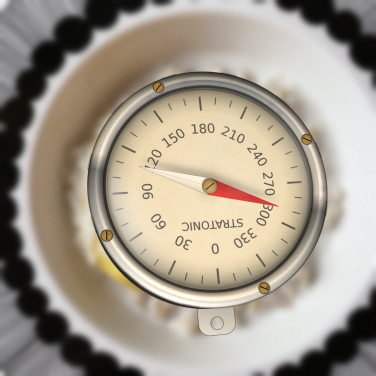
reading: {"value": 290, "unit": "°"}
